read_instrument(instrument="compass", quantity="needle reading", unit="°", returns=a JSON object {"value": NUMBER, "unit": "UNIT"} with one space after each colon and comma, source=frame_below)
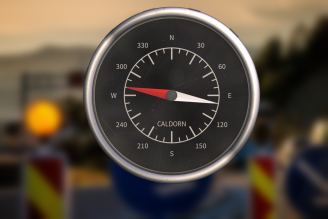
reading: {"value": 280, "unit": "°"}
